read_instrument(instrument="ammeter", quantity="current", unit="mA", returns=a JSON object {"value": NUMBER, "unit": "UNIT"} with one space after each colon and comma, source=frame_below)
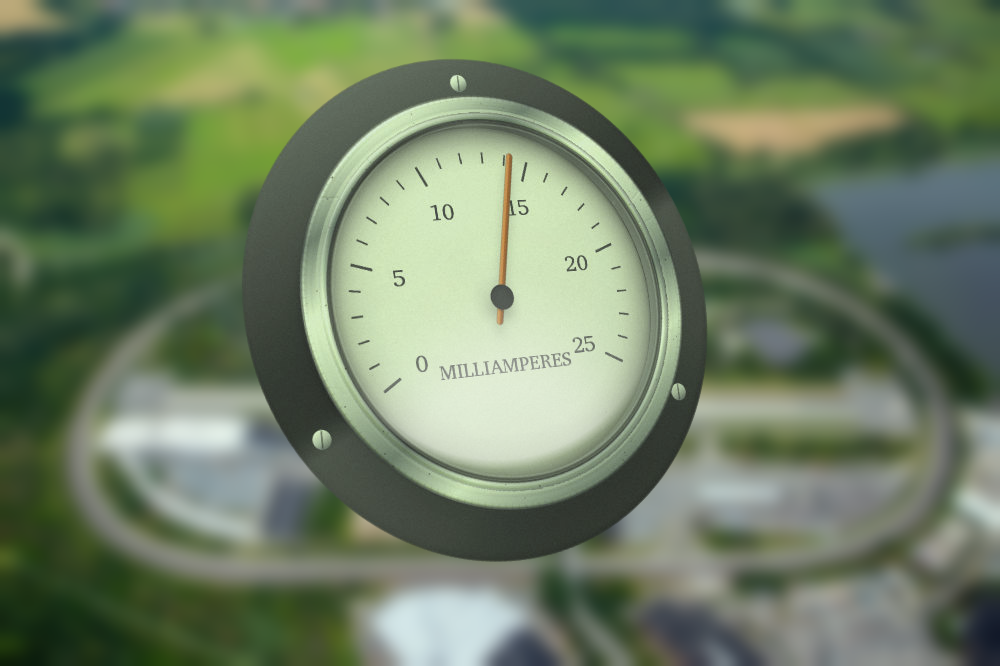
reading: {"value": 14, "unit": "mA"}
